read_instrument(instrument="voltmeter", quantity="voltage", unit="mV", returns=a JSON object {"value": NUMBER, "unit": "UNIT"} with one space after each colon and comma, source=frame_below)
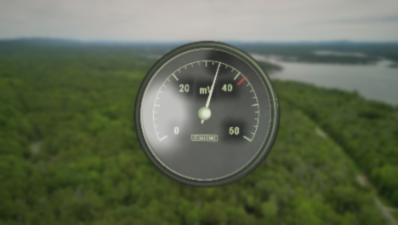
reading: {"value": 34, "unit": "mV"}
